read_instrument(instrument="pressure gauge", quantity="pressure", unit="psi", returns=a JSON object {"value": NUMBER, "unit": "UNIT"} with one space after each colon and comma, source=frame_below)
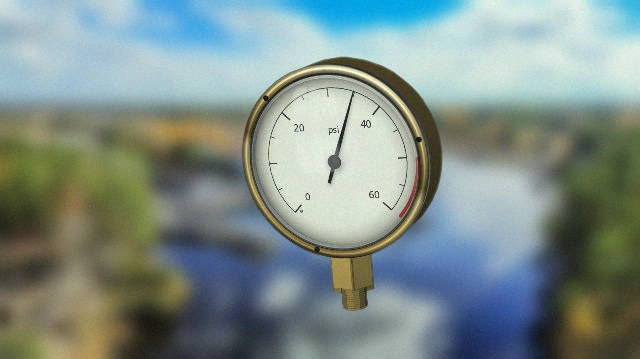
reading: {"value": 35, "unit": "psi"}
